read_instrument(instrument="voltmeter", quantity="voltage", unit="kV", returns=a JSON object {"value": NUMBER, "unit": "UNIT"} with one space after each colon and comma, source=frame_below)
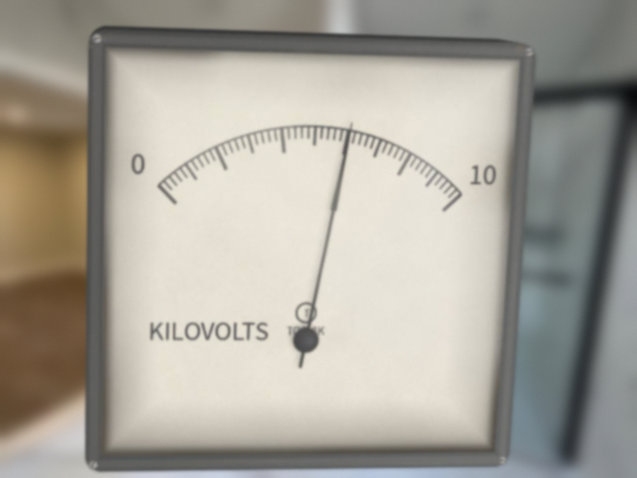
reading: {"value": 6, "unit": "kV"}
